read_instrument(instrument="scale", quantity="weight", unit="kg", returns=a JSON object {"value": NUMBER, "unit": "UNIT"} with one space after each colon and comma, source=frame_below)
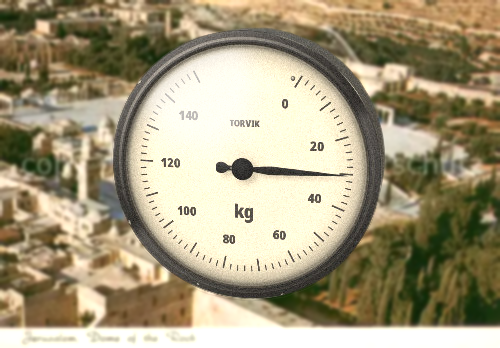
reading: {"value": 30, "unit": "kg"}
